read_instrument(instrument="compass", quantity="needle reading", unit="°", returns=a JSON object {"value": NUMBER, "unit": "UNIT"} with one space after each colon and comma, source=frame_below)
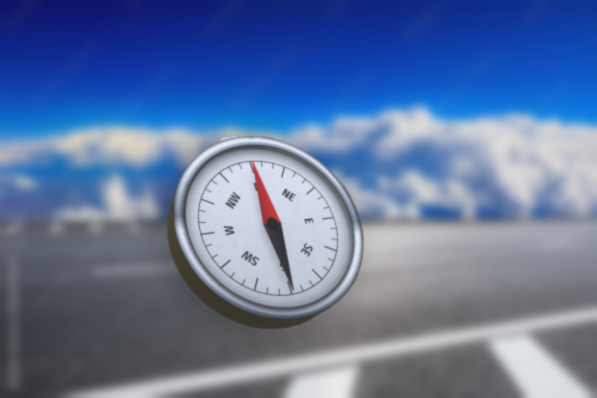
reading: {"value": 0, "unit": "°"}
